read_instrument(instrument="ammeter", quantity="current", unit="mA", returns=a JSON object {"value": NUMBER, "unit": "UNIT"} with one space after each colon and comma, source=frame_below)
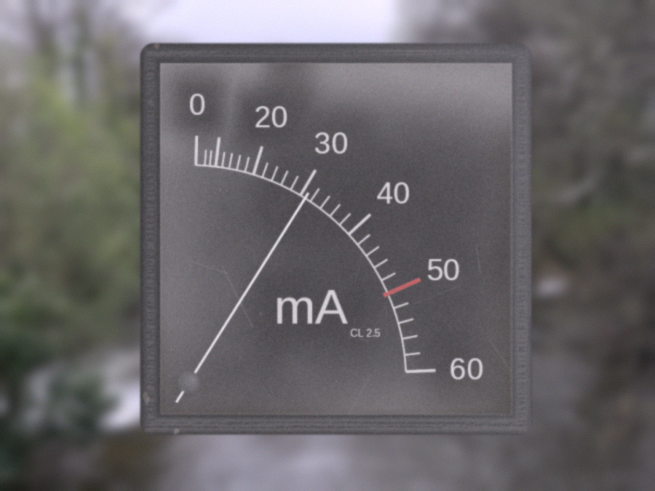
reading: {"value": 31, "unit": "mA"}
